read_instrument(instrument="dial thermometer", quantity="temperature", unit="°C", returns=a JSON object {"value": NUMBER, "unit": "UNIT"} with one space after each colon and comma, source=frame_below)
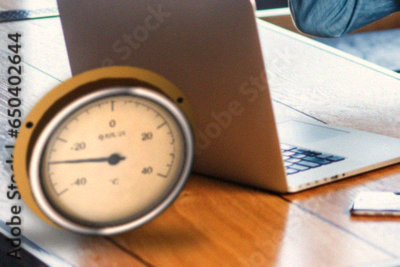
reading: {"value": -28, "unit": "°C"}
